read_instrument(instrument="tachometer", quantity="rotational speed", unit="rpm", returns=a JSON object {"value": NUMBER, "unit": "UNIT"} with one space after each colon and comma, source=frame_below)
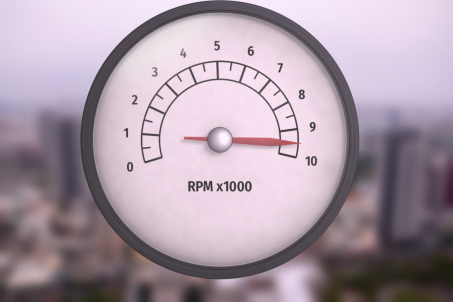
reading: {"value": 9500, "unit": "rpm"}
